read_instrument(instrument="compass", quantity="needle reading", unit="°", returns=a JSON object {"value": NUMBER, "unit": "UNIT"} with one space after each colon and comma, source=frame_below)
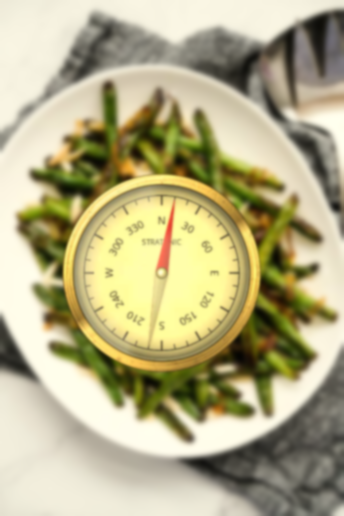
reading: {"value": 10, "unit": "°"}
